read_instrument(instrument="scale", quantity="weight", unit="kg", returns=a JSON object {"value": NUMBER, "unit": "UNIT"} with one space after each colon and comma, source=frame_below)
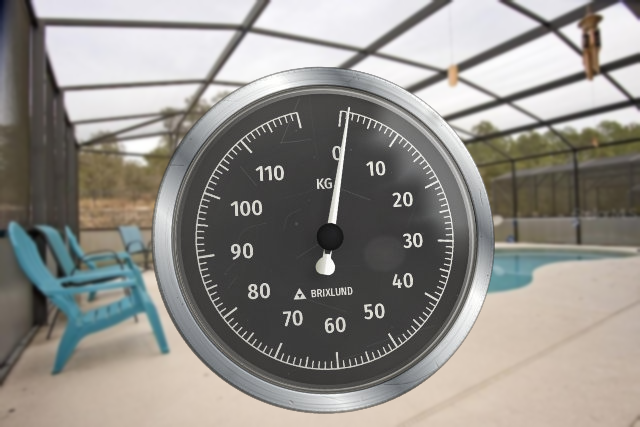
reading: {"value": 1, "unit": "kg"}
